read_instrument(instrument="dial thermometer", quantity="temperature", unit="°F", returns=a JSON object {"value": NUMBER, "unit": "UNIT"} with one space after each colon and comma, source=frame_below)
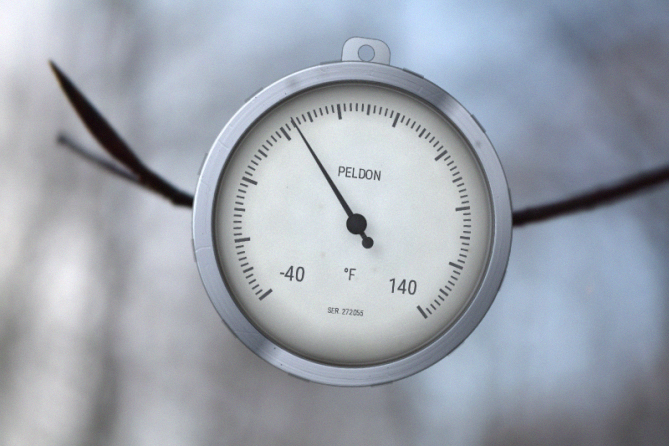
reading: {"value": 24, "unit": "°F"}
